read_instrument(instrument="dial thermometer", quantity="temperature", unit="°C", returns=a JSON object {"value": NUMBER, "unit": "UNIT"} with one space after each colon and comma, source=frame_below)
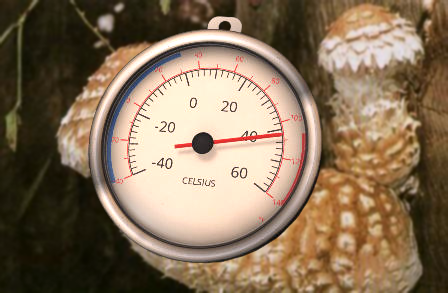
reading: {"value": 42, "unit": "°C"}
